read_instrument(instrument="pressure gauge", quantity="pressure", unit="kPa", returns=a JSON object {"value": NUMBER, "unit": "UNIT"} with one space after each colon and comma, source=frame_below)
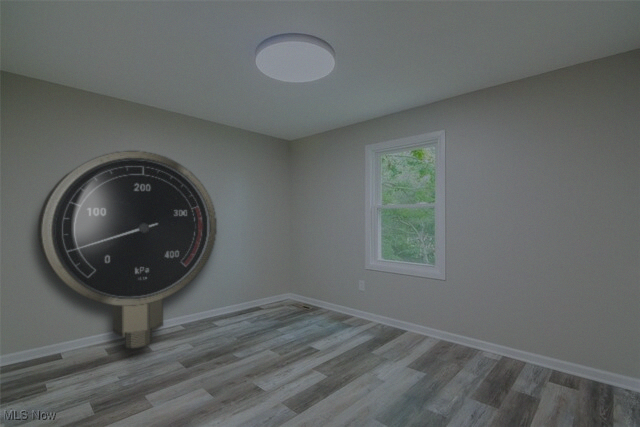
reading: {"value": 40, "unit": "kPa"}
